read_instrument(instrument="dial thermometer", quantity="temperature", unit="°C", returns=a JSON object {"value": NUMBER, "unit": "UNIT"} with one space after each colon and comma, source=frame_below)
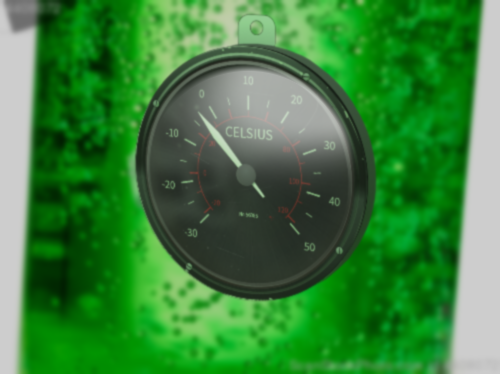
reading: {"value": -2.5, "unit": "°C"}
